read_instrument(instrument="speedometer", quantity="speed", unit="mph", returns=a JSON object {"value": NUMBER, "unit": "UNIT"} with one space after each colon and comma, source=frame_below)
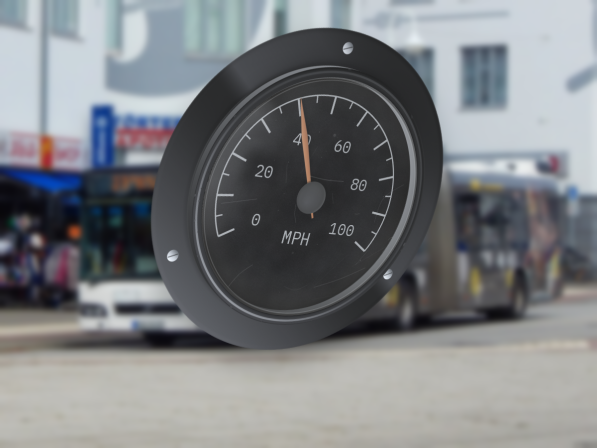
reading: {"value": 40, "unit": "mph"}
